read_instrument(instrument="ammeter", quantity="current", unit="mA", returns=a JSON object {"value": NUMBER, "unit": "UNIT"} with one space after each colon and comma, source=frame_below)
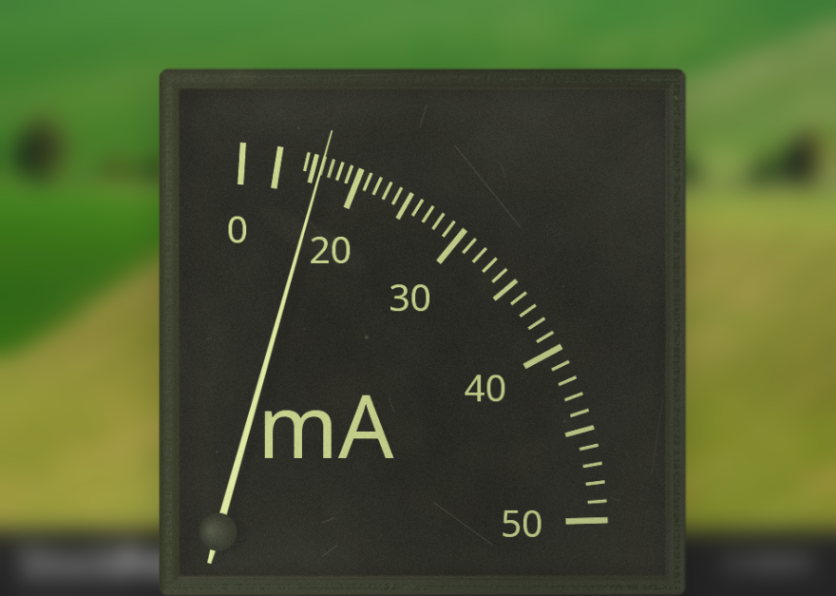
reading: {"value": 16, "unit": "mA"}
